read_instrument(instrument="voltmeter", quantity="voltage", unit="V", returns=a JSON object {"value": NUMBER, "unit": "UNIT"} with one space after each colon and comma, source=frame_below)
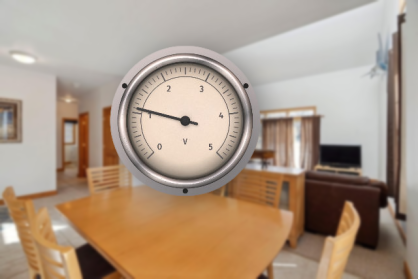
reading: {"value": 1.1, "unit": "V"}
